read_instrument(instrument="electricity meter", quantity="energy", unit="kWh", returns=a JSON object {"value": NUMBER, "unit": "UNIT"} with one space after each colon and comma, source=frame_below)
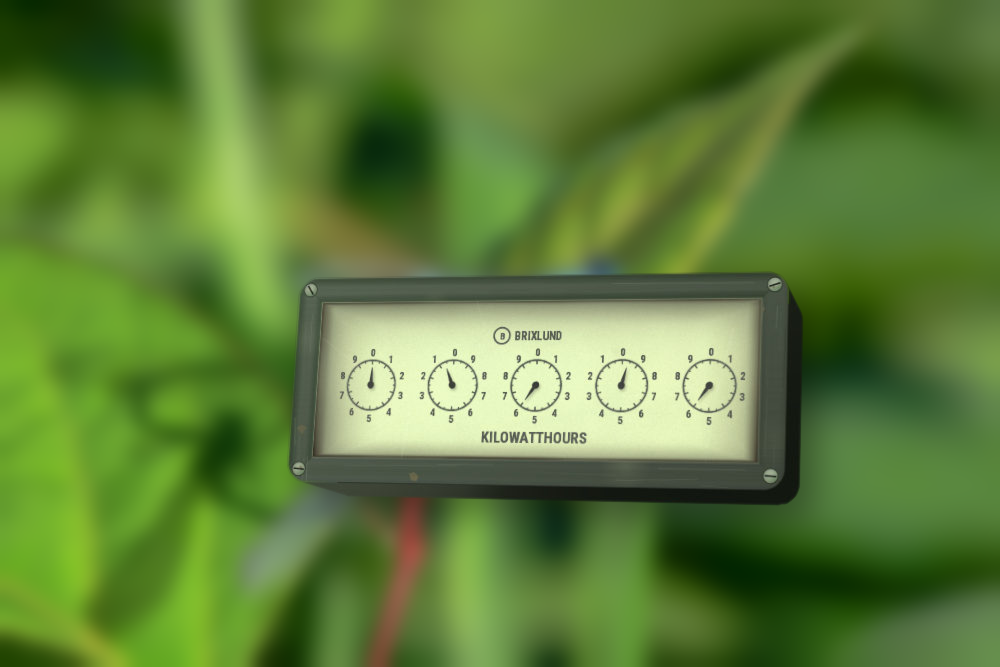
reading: {"value": 596, "unit": "kWh"}
